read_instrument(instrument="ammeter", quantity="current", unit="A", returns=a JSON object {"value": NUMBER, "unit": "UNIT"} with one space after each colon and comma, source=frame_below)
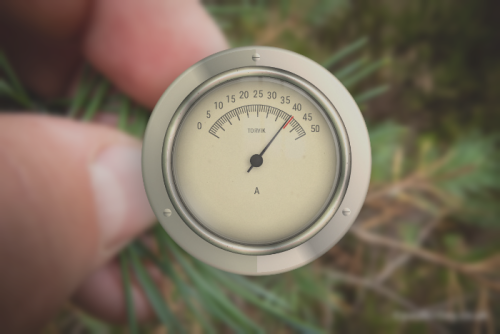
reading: {"value": 40, "unit": "A"}
